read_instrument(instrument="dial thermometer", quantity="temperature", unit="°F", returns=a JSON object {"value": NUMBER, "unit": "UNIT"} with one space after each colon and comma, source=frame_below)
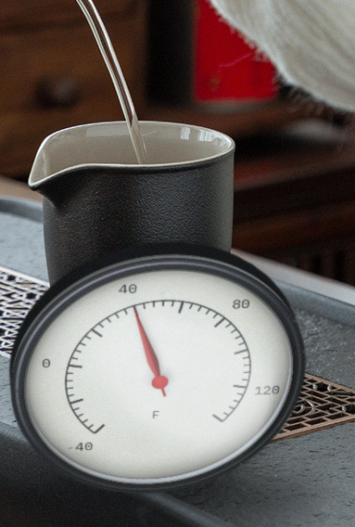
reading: {"value": 40, "unit": "°F"}
